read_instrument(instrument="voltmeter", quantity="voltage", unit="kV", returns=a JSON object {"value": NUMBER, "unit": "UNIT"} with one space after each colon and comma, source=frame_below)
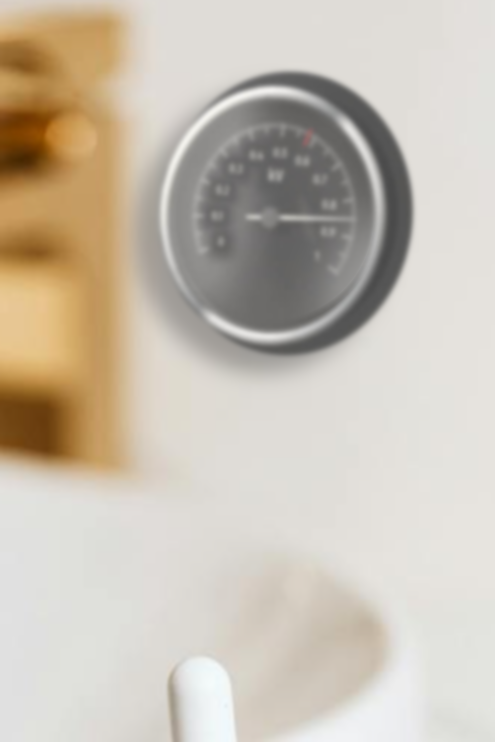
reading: {"value": 0.85, "unit": "kV"}
